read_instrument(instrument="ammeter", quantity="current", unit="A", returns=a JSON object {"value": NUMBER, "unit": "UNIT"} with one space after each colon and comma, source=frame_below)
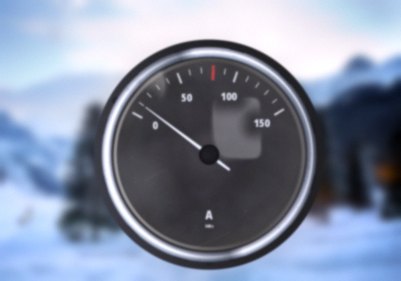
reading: {"value": 10, "unit": "A"}
